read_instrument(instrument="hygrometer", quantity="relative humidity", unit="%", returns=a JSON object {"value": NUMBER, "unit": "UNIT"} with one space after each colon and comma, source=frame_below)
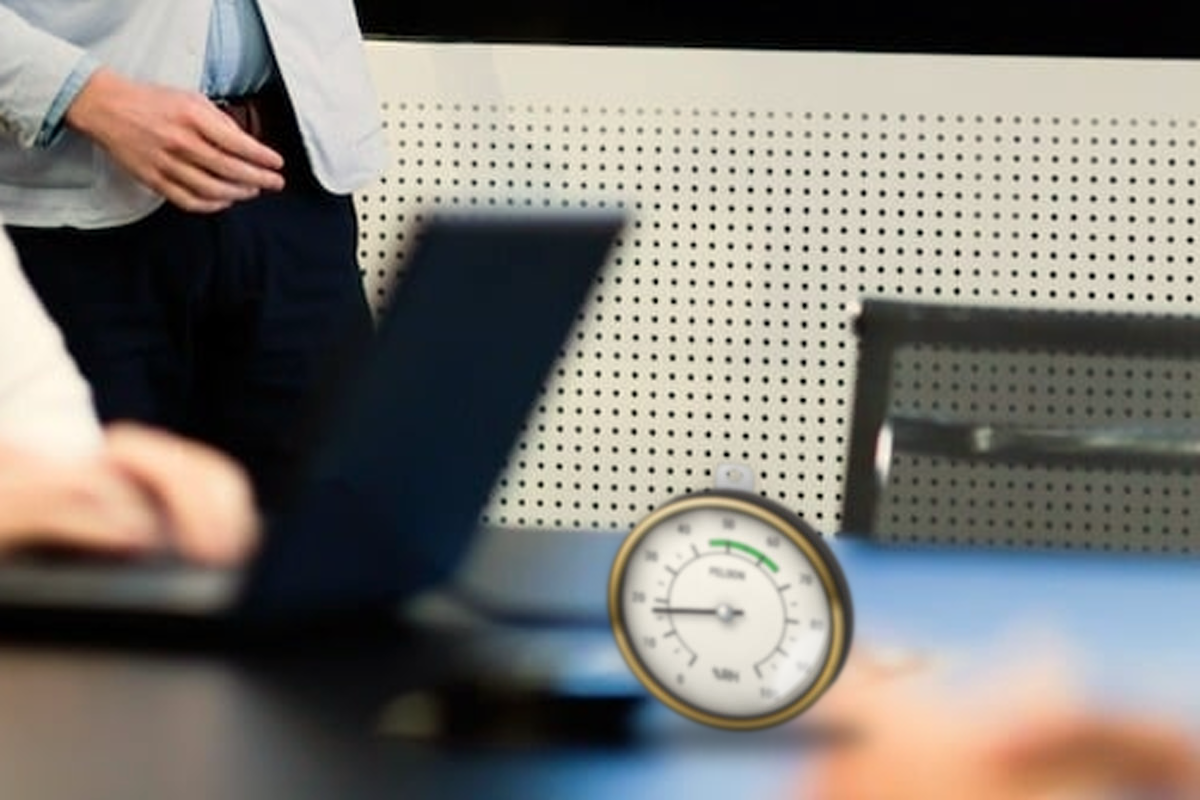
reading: {"value": 17.5, "unit": "%"}
